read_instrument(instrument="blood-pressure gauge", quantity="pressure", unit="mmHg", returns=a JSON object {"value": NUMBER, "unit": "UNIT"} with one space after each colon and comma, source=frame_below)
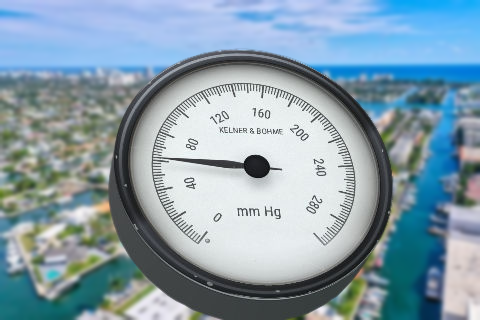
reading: {"value": 60, "unit": "mmHg"}
